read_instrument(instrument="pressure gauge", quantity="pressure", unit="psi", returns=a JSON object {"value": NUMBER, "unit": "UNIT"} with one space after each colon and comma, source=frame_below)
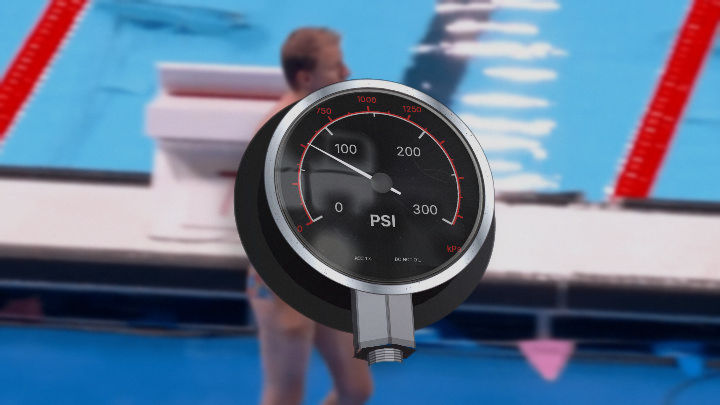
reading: {"value": 75, "unit": "psi"}
